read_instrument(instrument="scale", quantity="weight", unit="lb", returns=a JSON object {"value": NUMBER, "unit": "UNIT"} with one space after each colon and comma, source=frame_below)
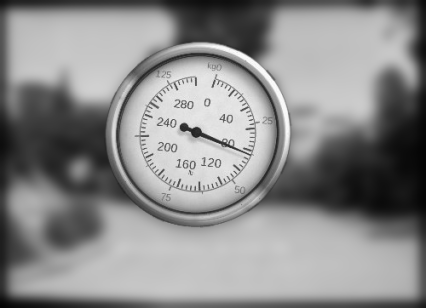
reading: {"value": 84, "unit": "lb"}
